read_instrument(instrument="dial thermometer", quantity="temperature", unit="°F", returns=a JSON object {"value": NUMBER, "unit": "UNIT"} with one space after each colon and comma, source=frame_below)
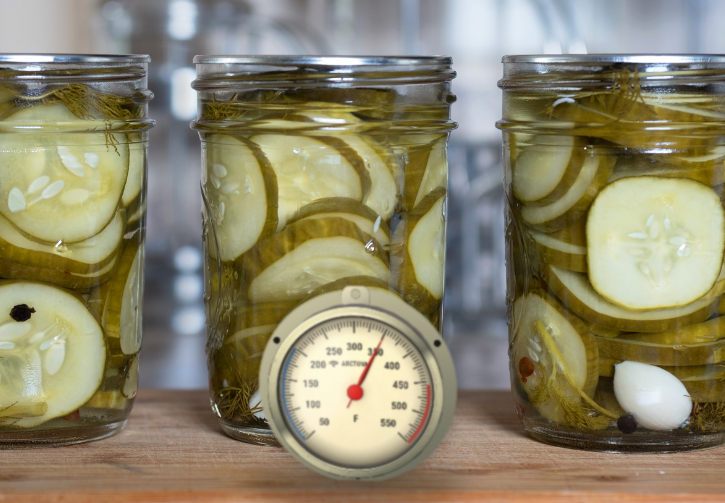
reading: {"value": 350, "unit": "°F"}
